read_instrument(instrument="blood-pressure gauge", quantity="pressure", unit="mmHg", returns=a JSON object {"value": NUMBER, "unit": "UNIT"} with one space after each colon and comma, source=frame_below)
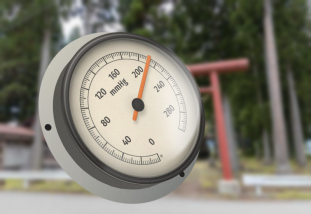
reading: {"value": 210, "unit": "mmHg"}
